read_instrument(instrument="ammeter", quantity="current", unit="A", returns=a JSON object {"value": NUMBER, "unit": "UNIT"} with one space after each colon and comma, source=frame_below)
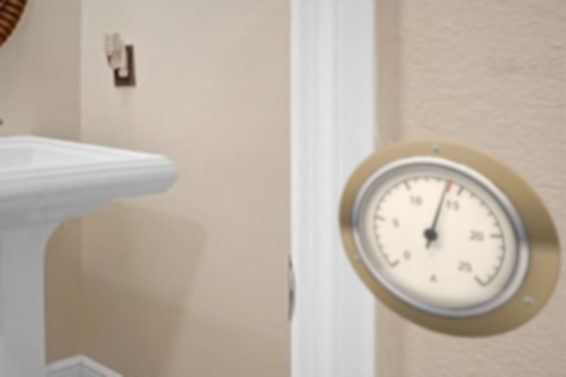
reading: {"value": 14, "unit": "A"}
